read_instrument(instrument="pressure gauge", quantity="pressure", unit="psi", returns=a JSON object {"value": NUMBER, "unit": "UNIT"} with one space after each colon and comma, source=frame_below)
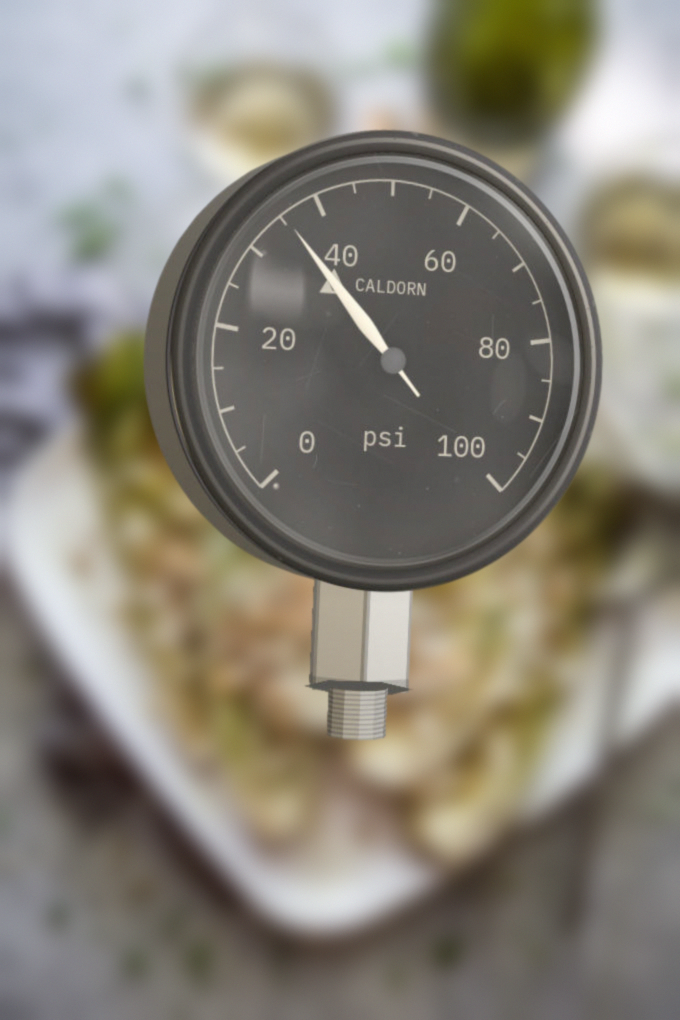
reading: {"value": 35, "unit": "psi"}
